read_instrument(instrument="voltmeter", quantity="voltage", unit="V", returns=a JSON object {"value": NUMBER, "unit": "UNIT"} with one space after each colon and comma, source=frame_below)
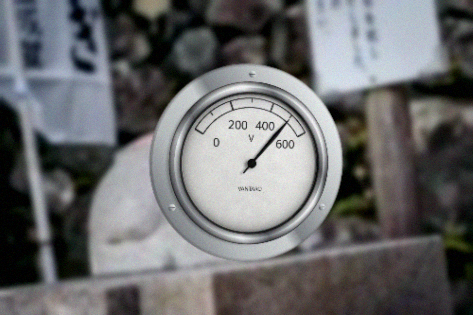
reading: {"value": 500, "unit": "V"}
